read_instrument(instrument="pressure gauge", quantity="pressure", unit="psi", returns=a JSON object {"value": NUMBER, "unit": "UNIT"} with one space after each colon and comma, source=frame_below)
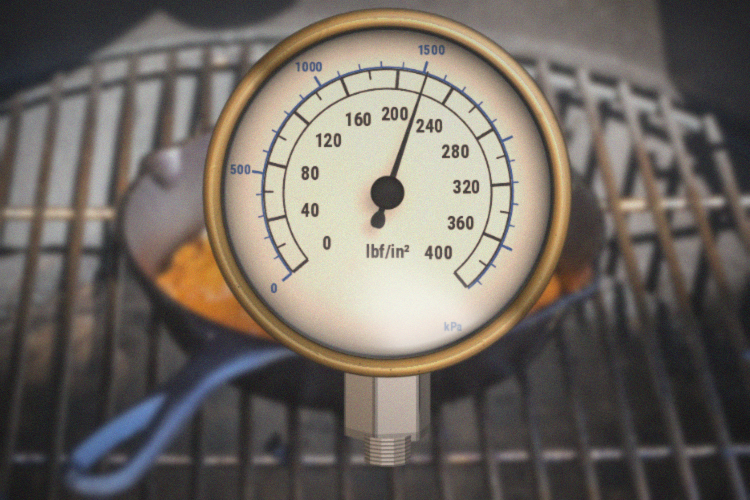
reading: {"value": 220, "unit": "psi"}
